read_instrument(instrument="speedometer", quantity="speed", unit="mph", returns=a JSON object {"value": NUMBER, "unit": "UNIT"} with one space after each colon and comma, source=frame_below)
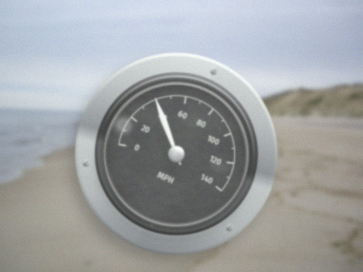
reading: {"value": 40, "unit": "mph"}
